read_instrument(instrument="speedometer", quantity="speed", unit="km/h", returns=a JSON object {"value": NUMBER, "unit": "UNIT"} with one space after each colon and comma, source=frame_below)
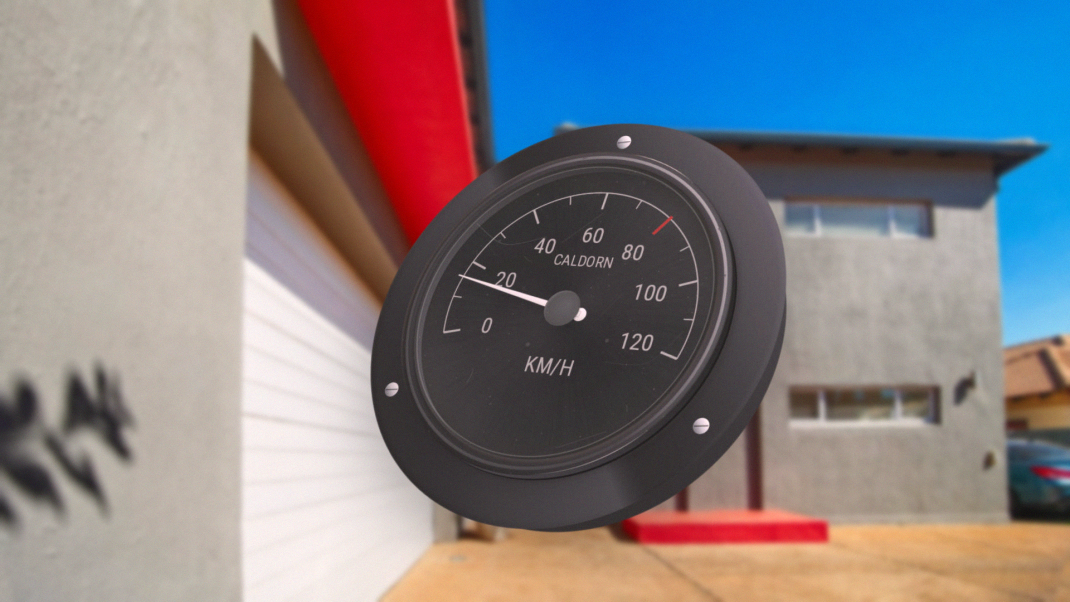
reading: {"value": 15, "unit": "km/h"}
